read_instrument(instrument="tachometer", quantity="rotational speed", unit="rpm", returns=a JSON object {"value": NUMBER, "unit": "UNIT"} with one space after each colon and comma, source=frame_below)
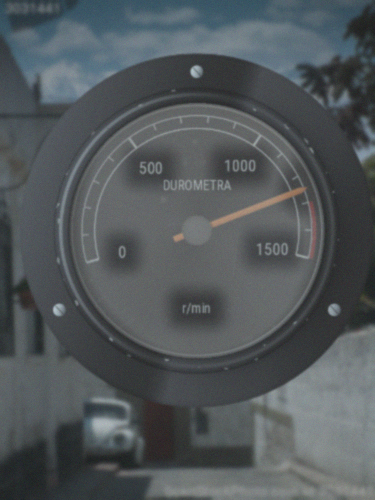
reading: {"value": 1250, "unit": "rpm"}
